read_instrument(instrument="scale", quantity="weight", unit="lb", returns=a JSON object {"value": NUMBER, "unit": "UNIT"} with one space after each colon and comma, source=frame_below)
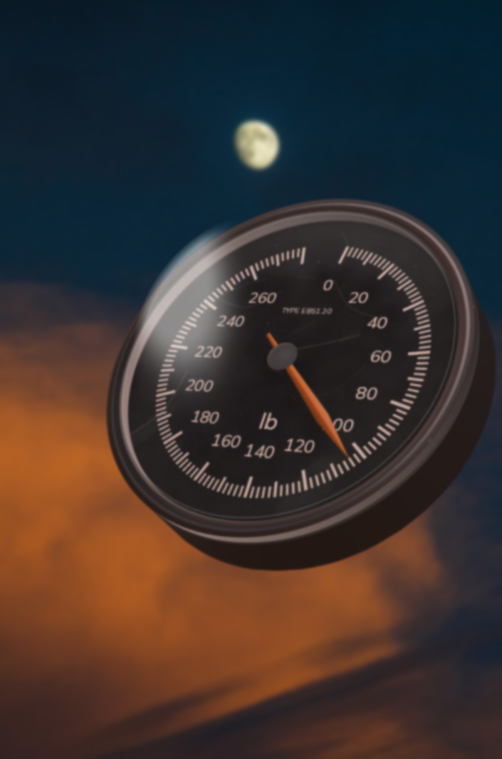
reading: {"value": 104, "unit": "lb"}
